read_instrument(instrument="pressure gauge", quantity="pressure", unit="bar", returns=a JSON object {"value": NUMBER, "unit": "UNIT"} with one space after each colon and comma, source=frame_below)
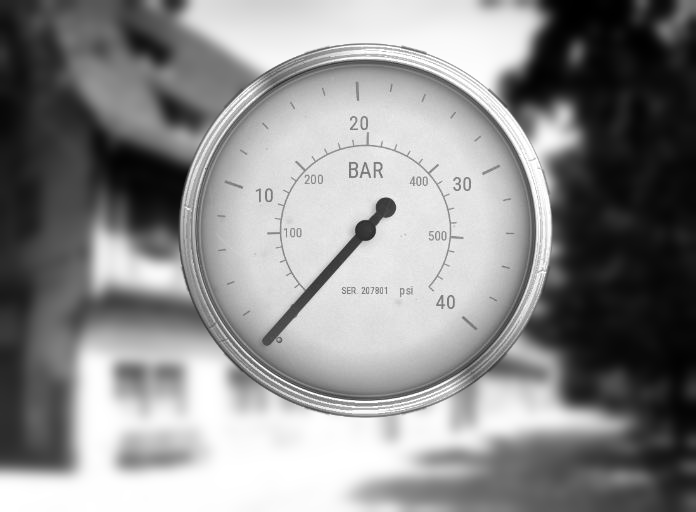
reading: {"value": 0, "unit": "bar"}
